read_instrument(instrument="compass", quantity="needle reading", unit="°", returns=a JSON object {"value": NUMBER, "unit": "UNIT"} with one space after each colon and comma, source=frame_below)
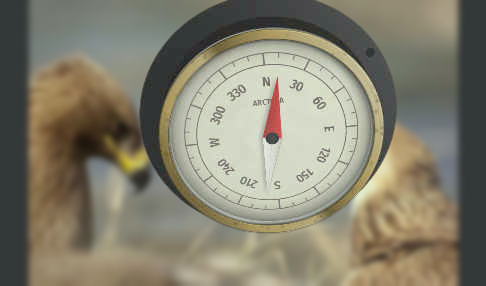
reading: {"value": 10, "unit": "°"}
